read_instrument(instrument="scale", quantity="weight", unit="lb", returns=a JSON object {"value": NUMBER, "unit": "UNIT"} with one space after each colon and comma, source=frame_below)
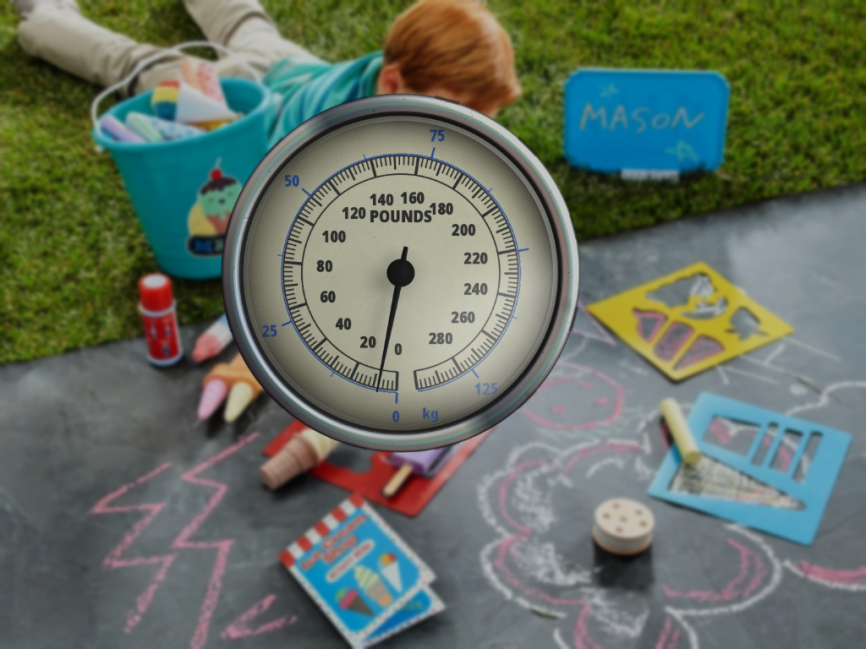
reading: {"value": 8, "unit": "lb"}
